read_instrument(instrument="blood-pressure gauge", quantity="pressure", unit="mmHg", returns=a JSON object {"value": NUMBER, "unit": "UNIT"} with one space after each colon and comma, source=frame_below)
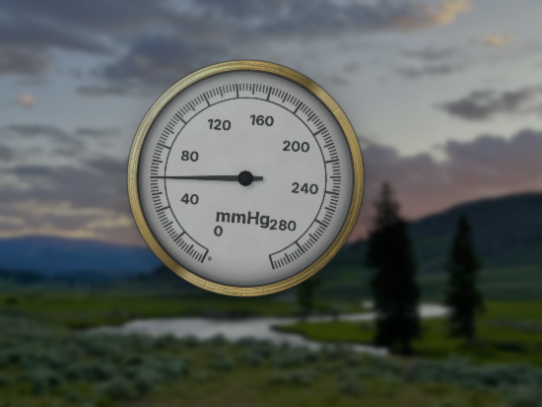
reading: {"value": 60, "unit": "mmHg"}
